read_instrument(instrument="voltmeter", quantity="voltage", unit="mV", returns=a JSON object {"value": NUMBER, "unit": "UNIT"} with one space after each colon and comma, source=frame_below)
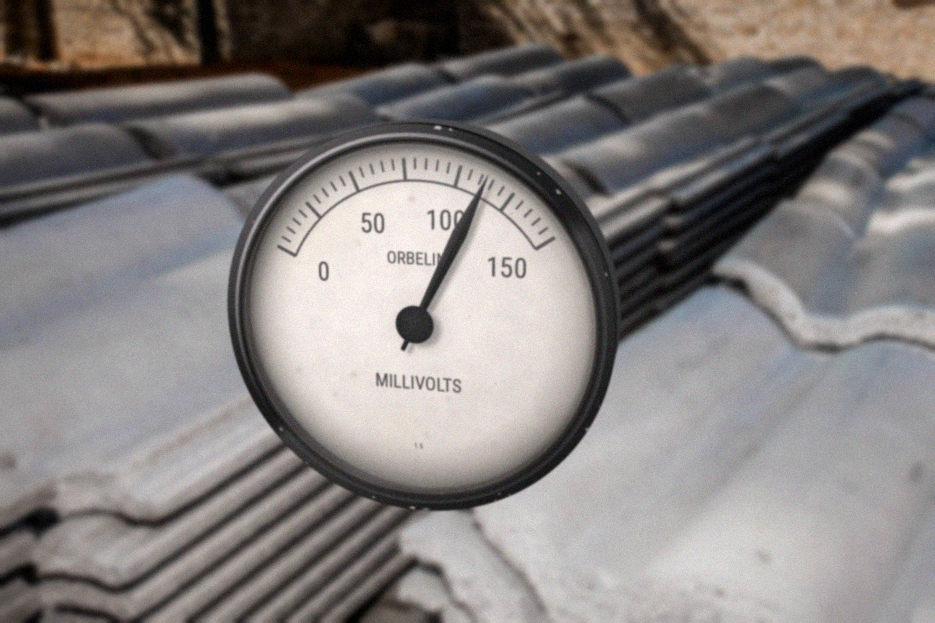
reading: {"value": 112.5, "unit": "mV"}
